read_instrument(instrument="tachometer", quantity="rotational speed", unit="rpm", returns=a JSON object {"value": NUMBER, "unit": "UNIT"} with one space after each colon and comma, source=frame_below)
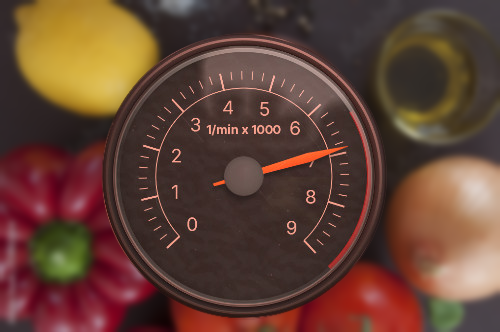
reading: {"value": 6900, "unit": "rpm"}
